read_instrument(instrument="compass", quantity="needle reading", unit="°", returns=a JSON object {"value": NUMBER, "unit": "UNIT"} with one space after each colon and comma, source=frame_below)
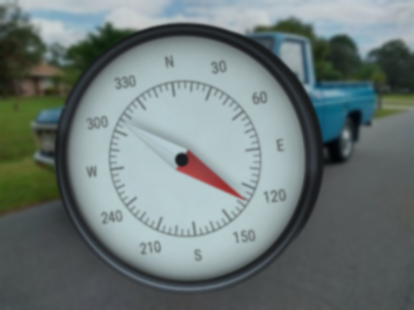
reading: {"value": 130, "unit": "°"}
